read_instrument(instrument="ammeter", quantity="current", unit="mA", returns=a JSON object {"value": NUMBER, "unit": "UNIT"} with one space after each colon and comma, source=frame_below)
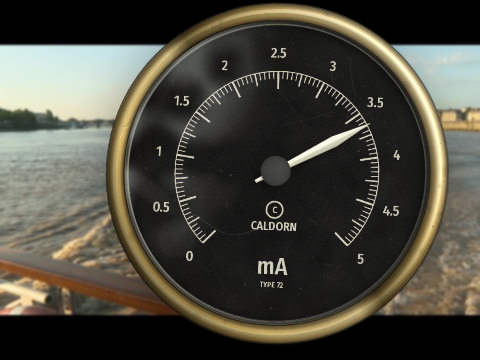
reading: {"value": 3.65, "unit": "mA"}
